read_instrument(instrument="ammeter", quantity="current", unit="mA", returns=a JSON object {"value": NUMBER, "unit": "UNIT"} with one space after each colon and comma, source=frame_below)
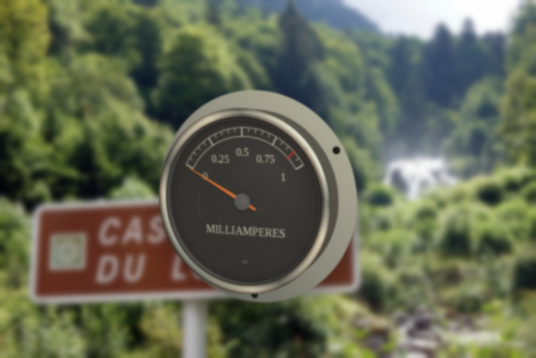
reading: {"value": 0, "unit": "mA"}
